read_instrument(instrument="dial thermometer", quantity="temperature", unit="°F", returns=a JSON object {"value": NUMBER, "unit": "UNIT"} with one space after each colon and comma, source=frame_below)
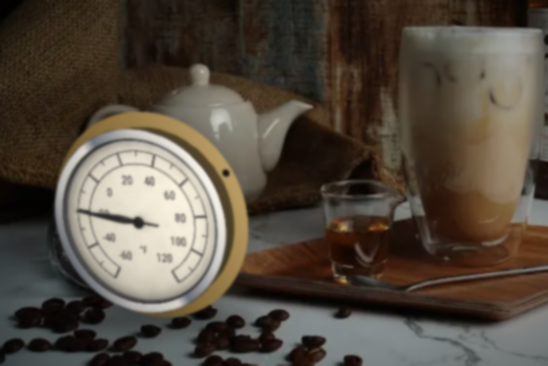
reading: {"value": -20, "unit": "°F"}
